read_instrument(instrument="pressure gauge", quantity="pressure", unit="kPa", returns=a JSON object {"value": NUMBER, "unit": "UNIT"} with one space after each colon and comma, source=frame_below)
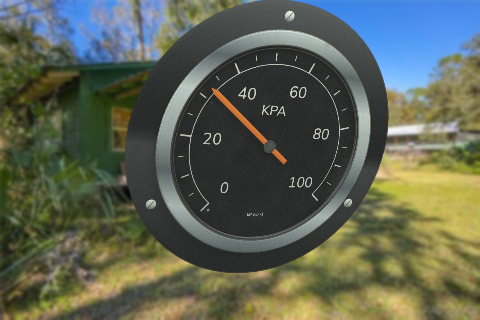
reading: {"value": 32.5, "unit": "kPa"}
